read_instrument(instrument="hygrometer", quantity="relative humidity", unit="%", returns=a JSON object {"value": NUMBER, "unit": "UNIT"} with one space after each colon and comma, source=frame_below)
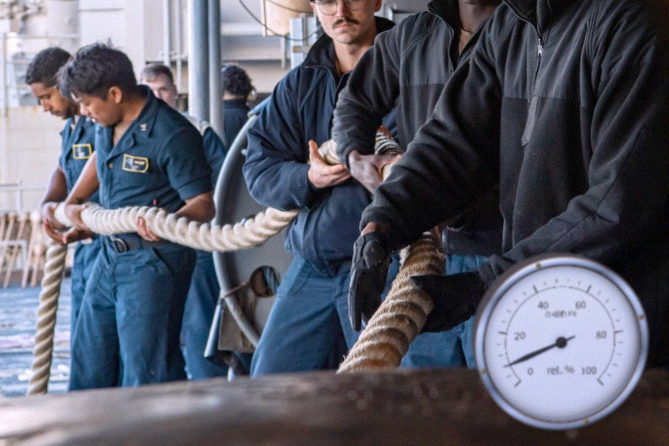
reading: {"value": 8, "unit": "%"}
